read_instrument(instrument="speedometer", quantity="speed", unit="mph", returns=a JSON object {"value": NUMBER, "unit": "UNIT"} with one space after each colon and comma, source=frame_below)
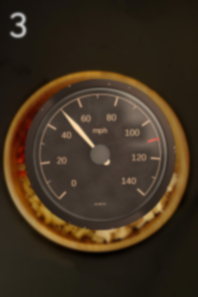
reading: {"value": 50, "unit": "mph"}
